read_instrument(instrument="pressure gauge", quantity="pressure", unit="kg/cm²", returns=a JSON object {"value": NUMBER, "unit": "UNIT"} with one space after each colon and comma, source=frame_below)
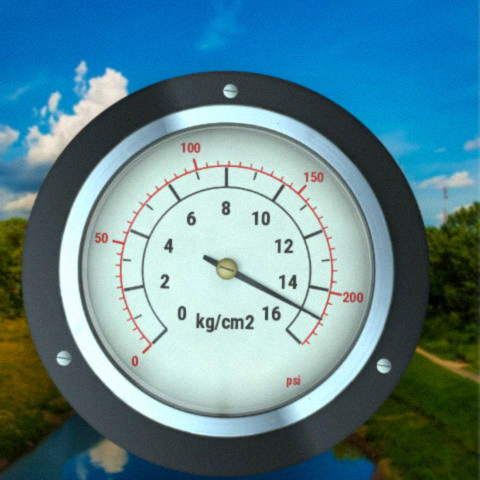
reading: {"value": 15, "unit": "kg/cm²"}
